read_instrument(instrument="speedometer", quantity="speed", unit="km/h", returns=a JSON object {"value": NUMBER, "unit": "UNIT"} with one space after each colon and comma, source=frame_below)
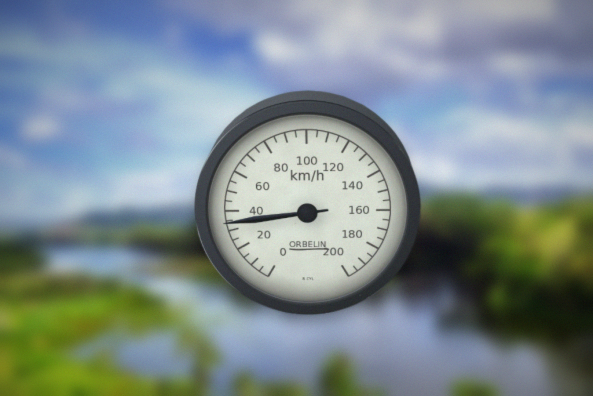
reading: {"value": 35, "unit": "km/h"}
